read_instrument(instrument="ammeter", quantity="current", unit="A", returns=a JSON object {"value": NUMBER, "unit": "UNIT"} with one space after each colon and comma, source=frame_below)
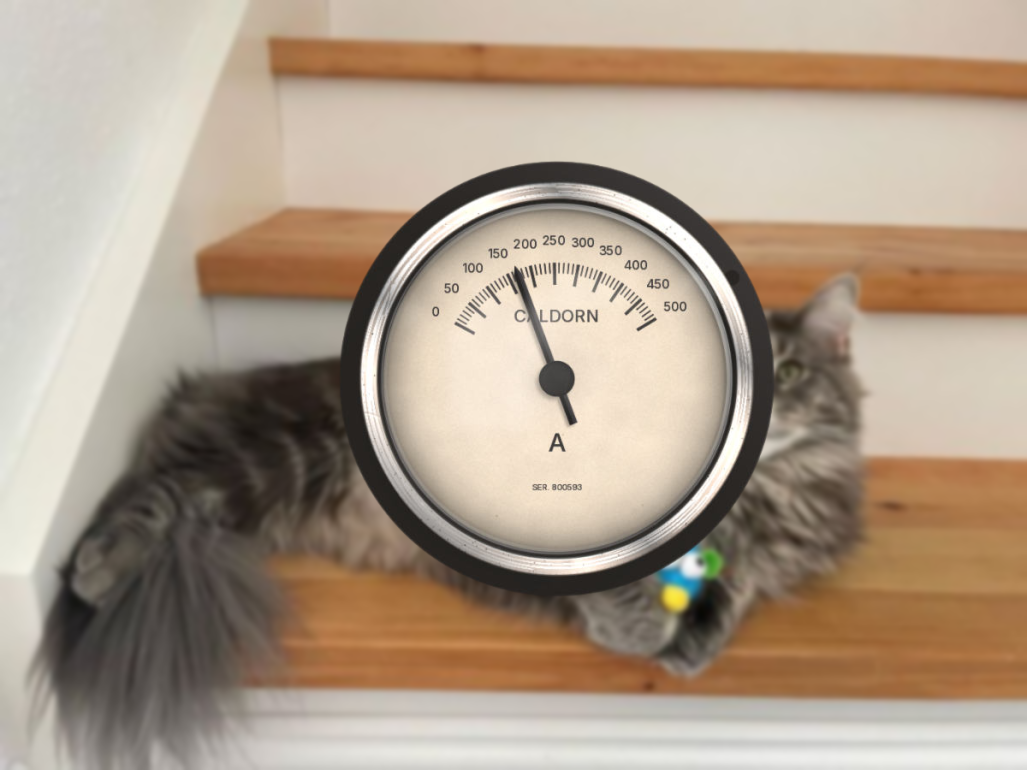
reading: {"value": 170, "unit": "A"}
